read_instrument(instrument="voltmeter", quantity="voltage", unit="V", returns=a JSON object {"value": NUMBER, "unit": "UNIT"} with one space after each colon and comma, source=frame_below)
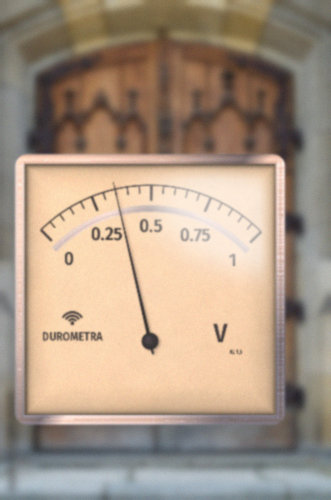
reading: {"value": 0.35, "unit": "V"}
